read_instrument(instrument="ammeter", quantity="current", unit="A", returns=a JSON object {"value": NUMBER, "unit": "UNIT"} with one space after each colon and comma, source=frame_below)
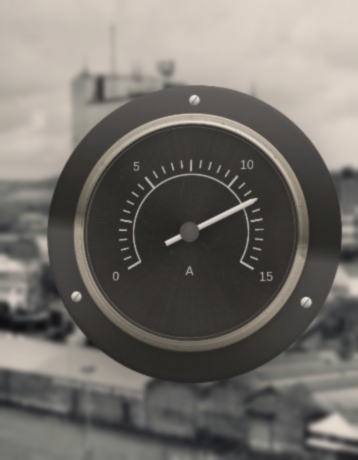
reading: {"value": 11.5, "unit": "A"}
